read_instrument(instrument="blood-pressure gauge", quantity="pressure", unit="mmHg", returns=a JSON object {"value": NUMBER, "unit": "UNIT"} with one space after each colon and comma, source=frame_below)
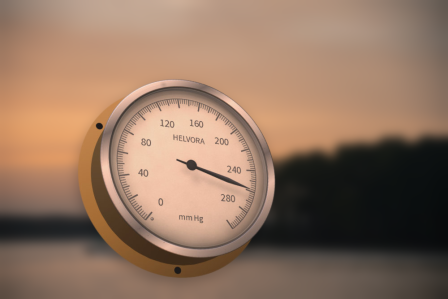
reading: {"value": 260, "unit": "mmHg"}
